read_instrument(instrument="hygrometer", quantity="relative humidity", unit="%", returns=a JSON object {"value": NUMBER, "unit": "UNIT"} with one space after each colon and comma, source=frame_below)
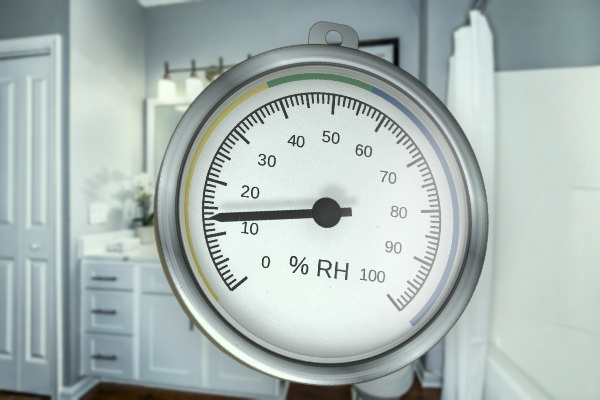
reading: {"value": 13, "unit": "%"}
